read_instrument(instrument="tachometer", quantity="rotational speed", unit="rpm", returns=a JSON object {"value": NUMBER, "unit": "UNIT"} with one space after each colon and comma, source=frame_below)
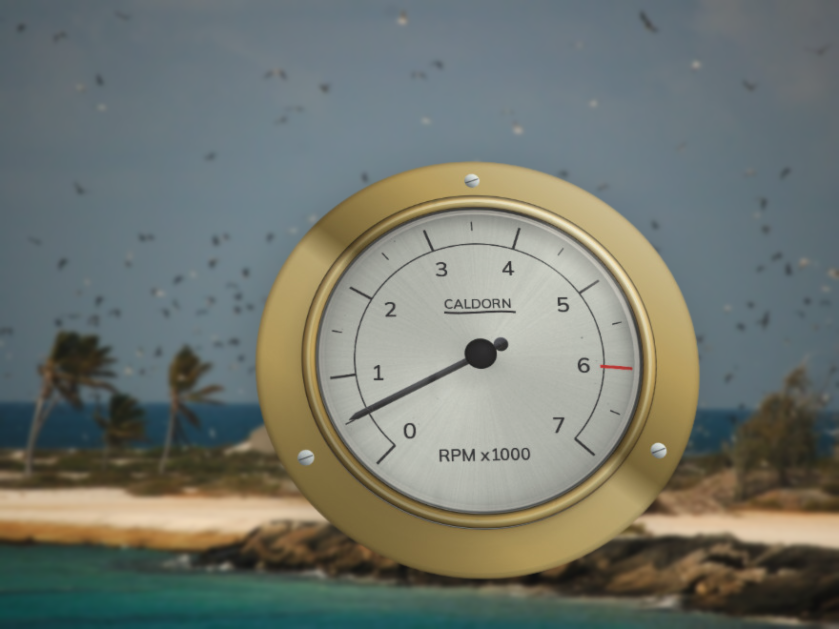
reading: {"value": 500, "unit": "rpm"}
